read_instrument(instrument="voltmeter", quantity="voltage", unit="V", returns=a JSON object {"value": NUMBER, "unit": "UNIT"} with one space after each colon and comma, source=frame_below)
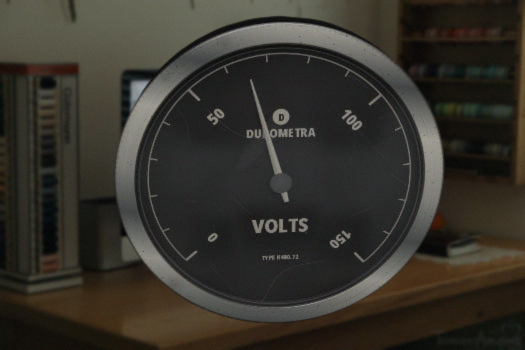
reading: {"value": 65, "unit": "V"}
